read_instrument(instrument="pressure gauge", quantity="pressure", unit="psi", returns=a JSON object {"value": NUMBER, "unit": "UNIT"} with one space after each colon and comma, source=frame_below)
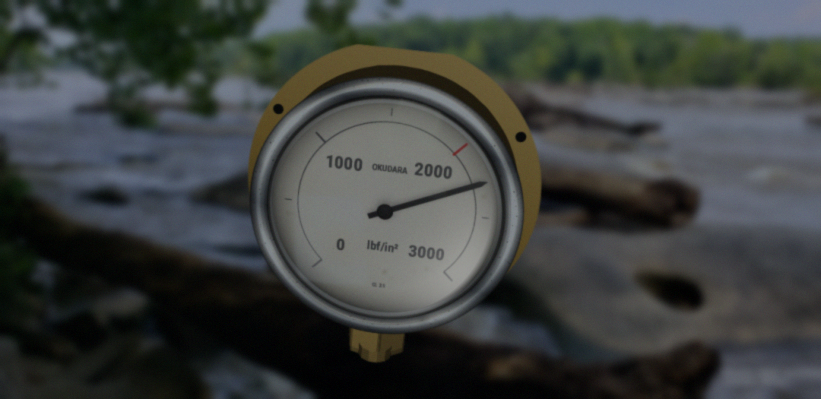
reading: {"value": 2250, "unit": "psi"}
